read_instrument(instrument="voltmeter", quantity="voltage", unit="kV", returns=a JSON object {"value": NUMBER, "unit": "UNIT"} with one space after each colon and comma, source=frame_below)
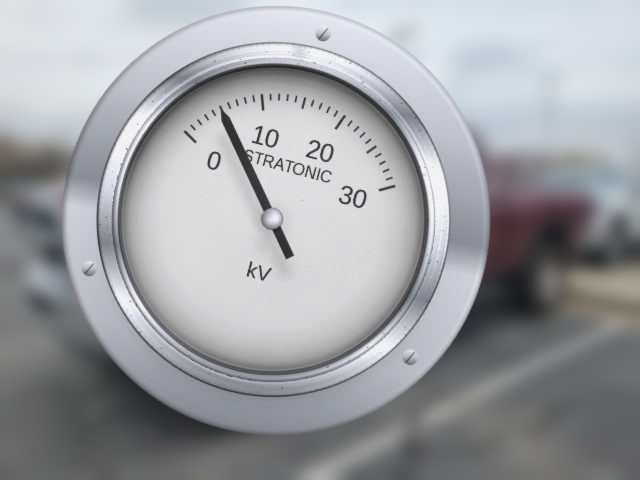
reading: {"value": 5, "unit": "kV"}
